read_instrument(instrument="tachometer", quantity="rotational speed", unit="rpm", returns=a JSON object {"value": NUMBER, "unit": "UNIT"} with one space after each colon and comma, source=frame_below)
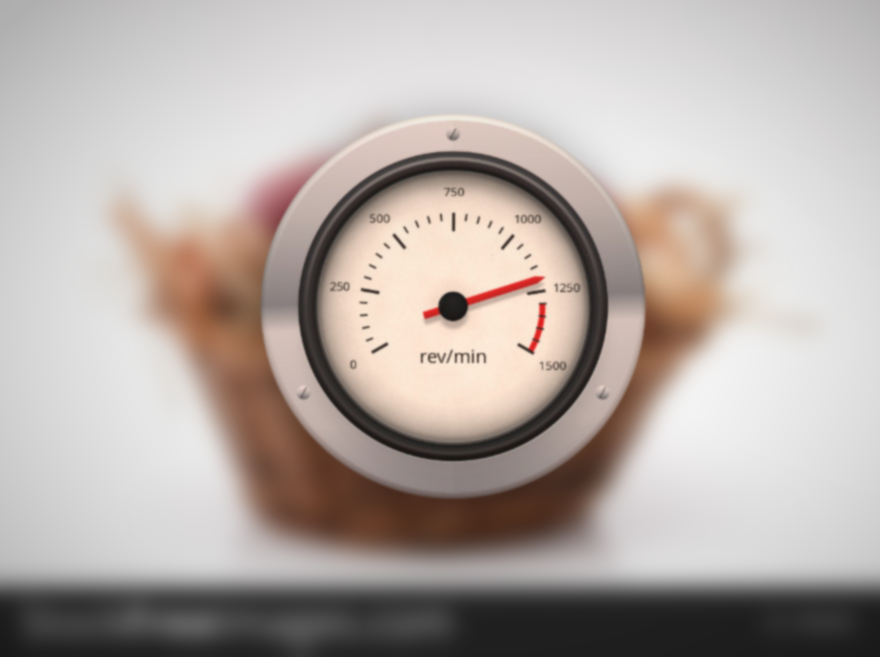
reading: {"value": 1200, "unit": "rpm"}
